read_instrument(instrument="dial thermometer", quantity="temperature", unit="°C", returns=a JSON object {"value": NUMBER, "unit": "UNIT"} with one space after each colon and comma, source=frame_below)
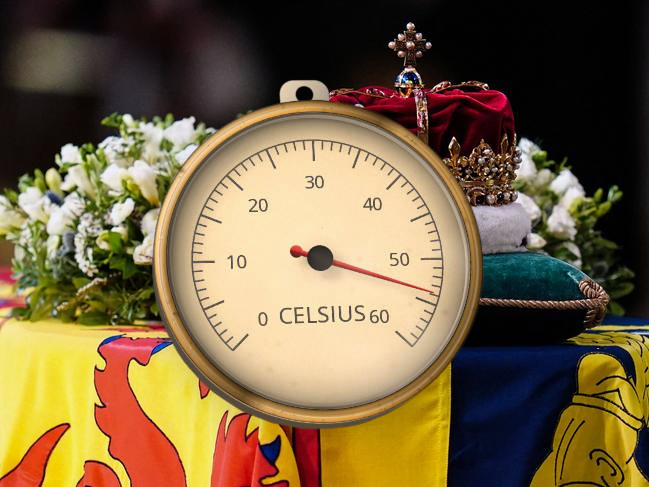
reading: {"value": 54, "unit": "°C"}
